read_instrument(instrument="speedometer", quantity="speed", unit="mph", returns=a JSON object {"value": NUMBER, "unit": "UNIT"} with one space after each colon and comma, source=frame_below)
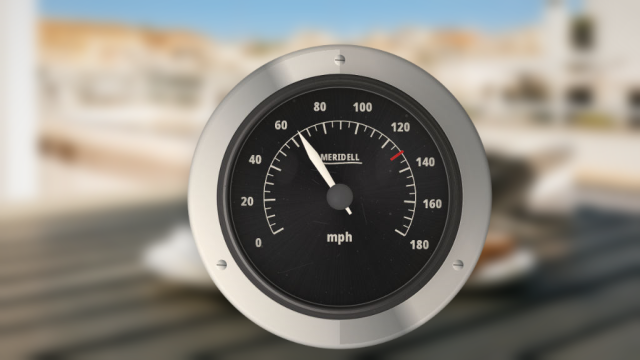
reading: {"value": 65, "unit": "mph"}
